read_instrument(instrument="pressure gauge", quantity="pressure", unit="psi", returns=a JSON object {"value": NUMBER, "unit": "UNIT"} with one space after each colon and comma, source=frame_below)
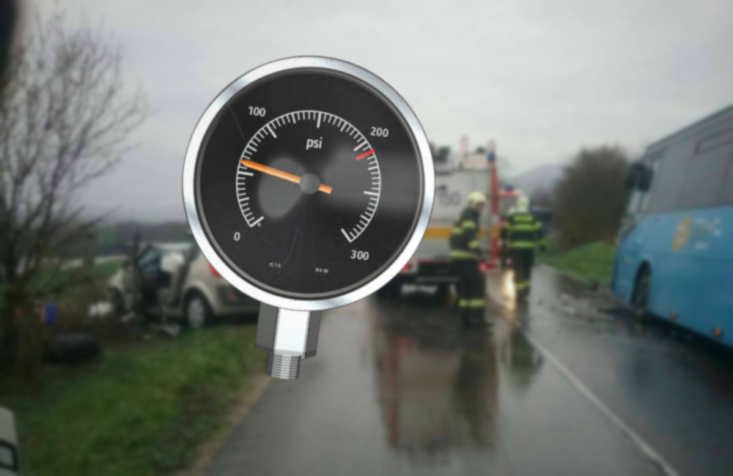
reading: {"value": 60, "unit": "psi"}
